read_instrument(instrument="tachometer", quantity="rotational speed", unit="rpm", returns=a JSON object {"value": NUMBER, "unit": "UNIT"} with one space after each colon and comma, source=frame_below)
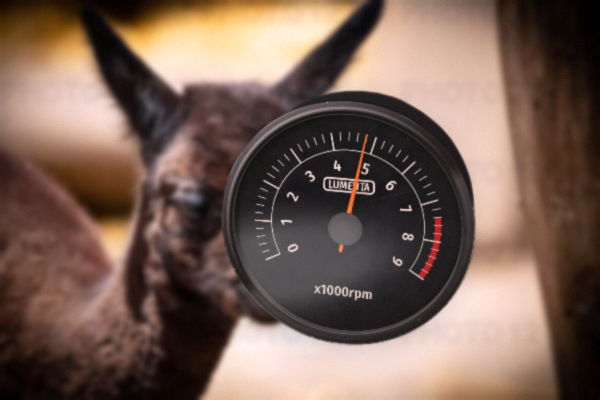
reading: {"value": 4800, "unit": "rpm"}
